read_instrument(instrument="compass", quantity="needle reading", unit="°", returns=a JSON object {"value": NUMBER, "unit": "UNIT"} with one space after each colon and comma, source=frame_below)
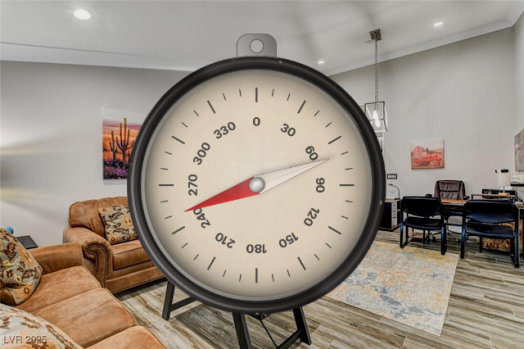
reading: {"value": 250, "unit": "°"}
